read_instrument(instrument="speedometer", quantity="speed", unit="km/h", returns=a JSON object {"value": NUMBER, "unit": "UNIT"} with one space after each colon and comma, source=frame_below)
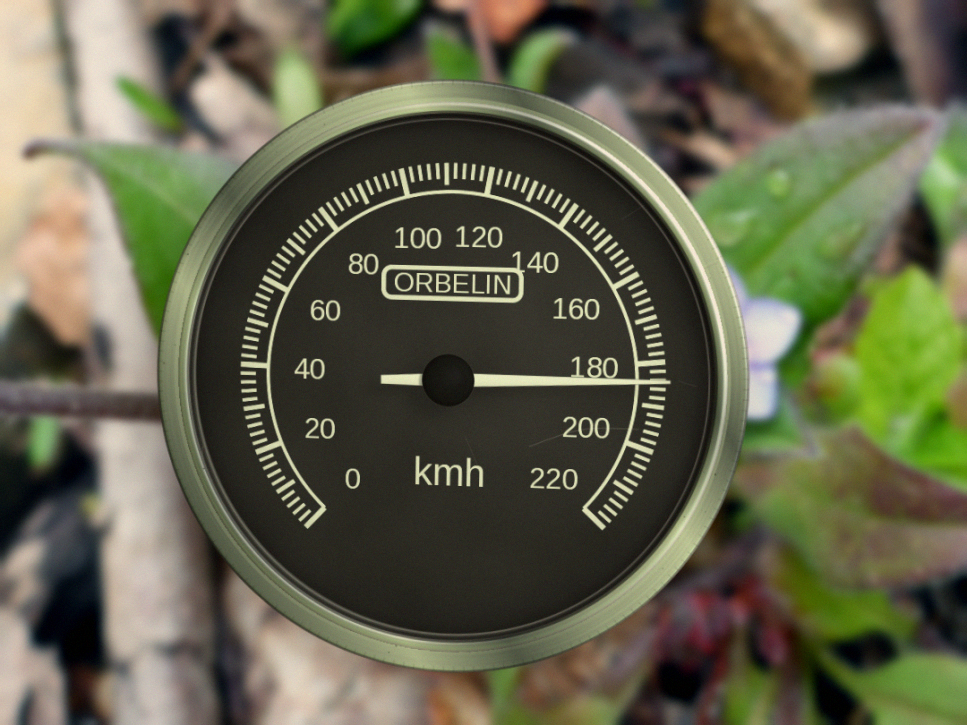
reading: {"value": 184, "unit": "km/h"}
